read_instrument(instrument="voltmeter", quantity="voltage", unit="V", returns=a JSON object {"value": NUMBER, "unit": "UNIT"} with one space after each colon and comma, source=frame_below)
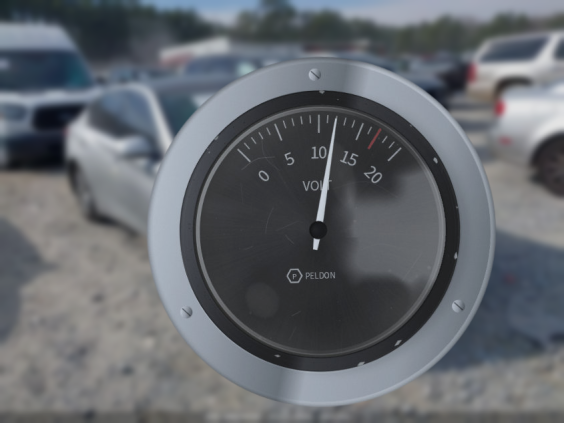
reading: {"value": 12, "unit": "V"}
